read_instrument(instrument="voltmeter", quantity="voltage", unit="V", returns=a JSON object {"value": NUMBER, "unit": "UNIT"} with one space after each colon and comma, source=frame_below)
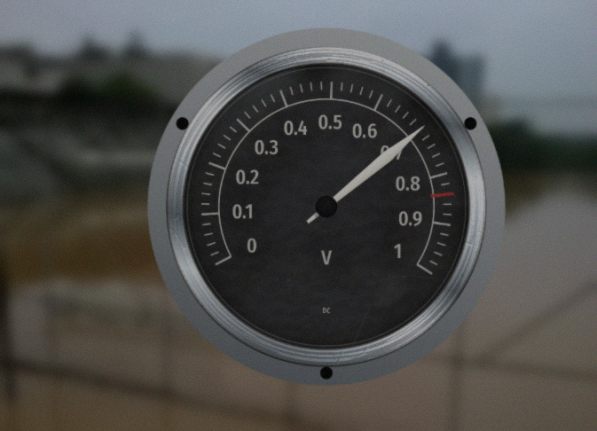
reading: {"value": 0.7, "unit": "V"}
